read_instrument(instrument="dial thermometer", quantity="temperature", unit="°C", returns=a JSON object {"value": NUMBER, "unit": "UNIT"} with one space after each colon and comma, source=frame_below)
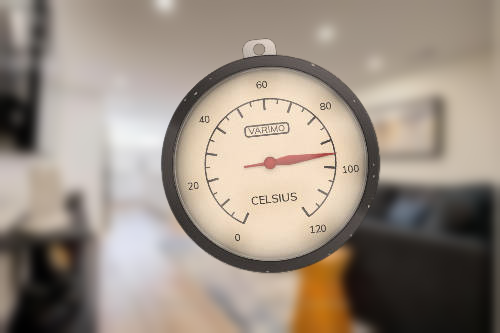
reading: {"value": 95, "unit": "°C"}
